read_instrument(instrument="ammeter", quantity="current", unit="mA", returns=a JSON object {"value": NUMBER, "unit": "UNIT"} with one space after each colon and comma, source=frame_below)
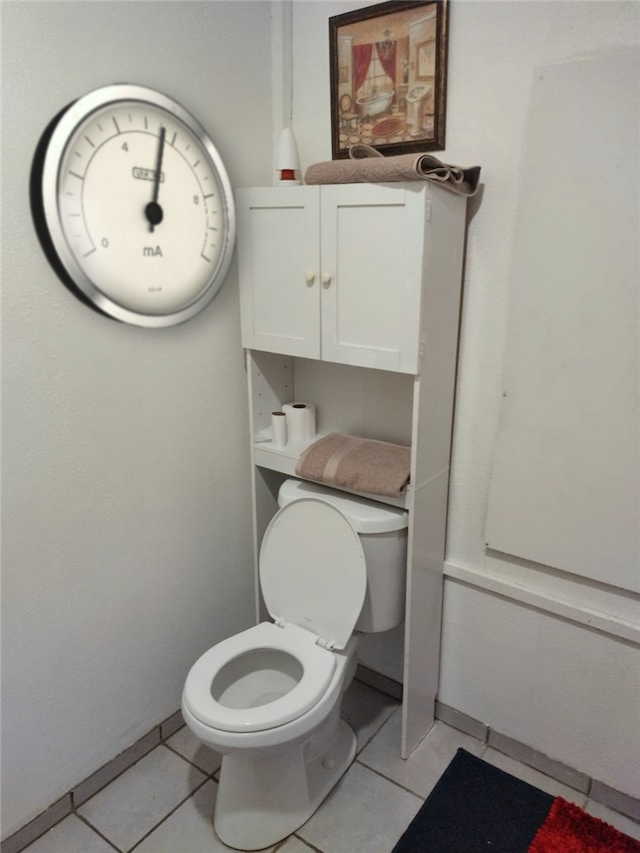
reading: {"value": 5.5, "unit": "mA"}
